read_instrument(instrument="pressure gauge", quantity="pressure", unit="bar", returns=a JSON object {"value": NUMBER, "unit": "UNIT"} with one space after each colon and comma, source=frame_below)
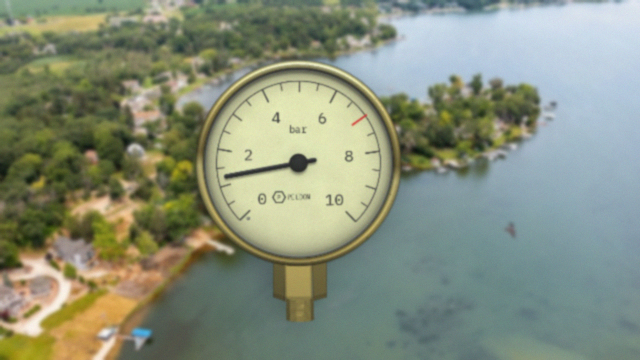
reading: {"value": 1.25, "unit": "bar"}
